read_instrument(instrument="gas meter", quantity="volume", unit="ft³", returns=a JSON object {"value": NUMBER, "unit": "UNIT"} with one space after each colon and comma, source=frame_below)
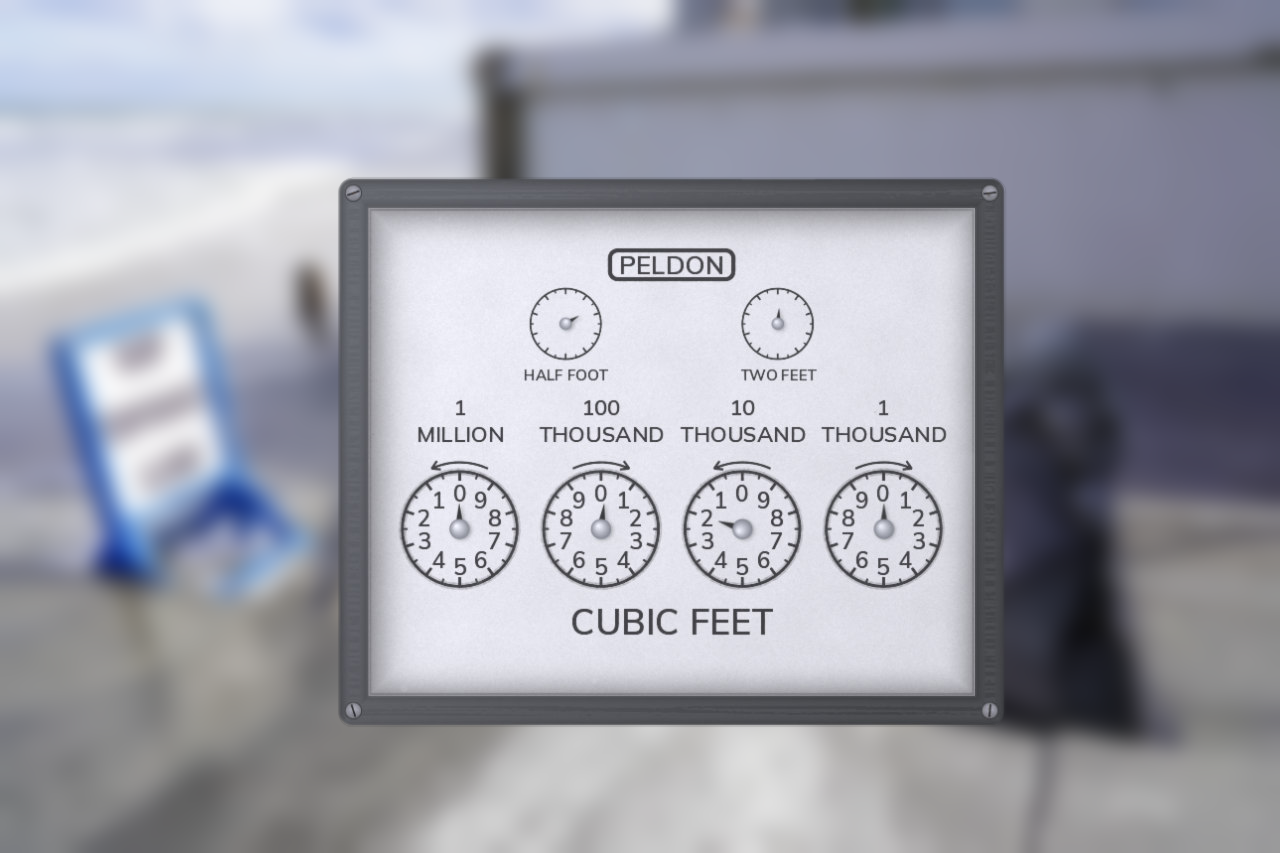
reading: {"value": 2000, "unit": "ft³"}
